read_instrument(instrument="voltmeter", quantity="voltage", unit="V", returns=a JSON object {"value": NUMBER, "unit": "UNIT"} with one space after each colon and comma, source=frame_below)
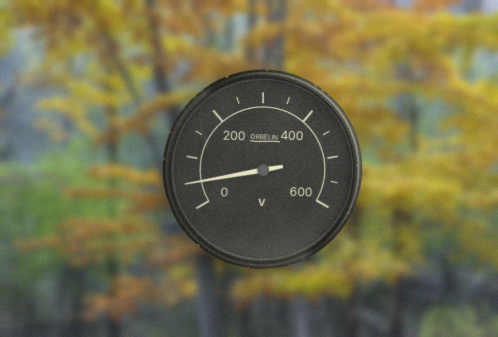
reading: {"value": 50, "unit": "V"}
